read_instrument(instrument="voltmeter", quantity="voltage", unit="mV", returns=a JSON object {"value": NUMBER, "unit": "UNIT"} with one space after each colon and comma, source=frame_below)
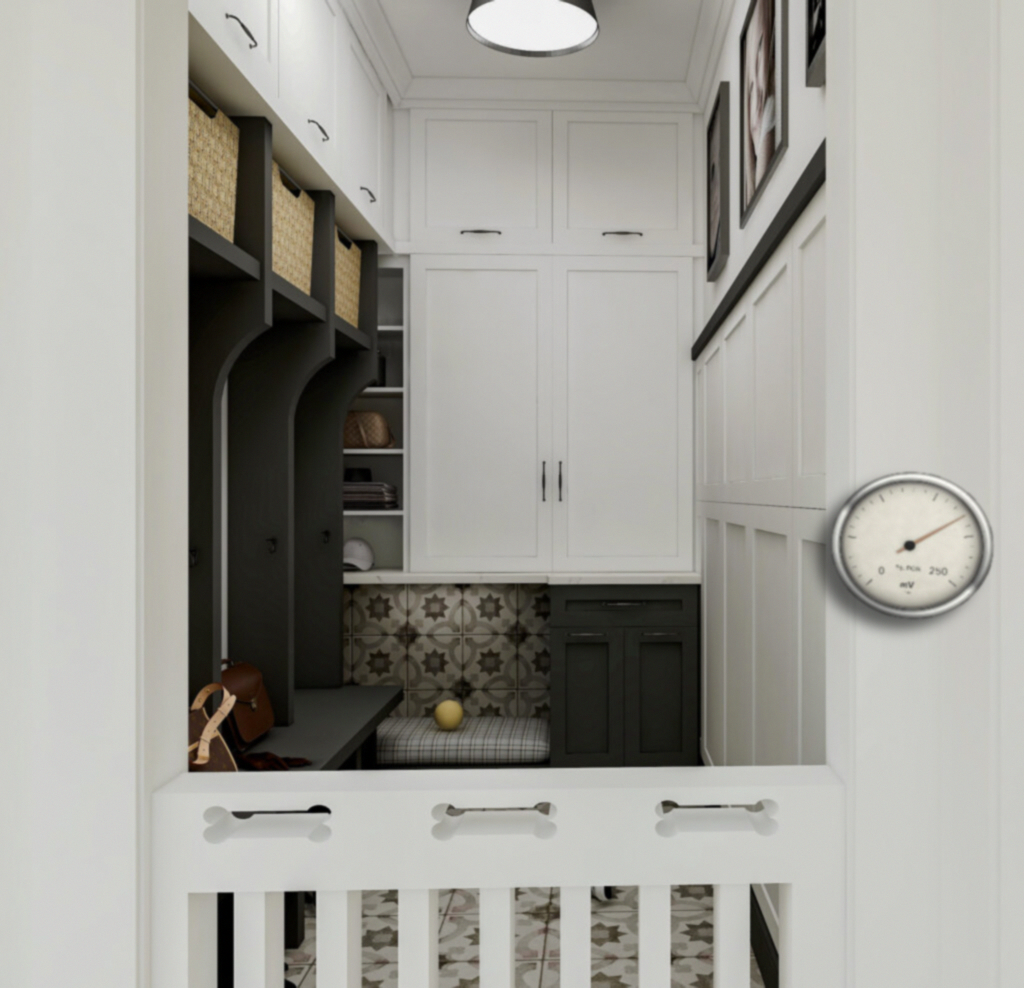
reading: {"value": 180, "unit": "mV"}
